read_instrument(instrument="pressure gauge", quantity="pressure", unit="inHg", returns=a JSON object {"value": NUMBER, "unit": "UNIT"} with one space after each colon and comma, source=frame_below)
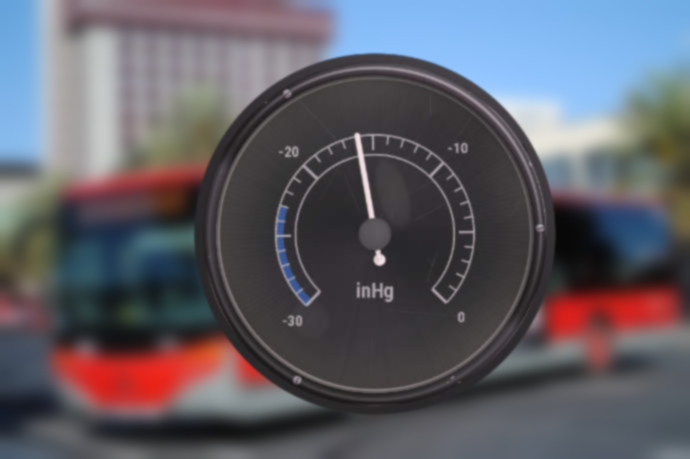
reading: {"value": -16, "unit": "inHg"}
